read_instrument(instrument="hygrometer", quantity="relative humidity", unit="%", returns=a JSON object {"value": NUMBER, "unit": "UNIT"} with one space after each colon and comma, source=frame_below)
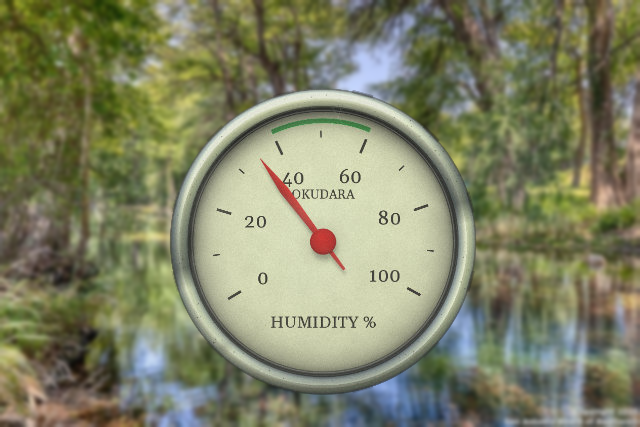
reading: {"value": 35, "unit": "%"}
